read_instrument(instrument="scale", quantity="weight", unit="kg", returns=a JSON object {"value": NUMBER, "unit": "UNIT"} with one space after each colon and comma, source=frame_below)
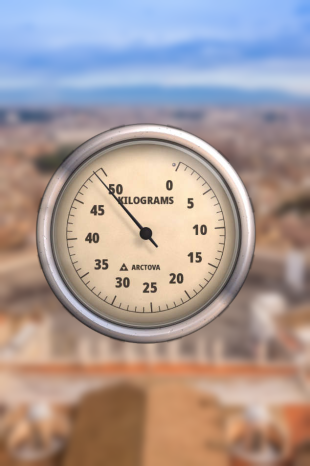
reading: {"value": 49, "unit": "kg"}
